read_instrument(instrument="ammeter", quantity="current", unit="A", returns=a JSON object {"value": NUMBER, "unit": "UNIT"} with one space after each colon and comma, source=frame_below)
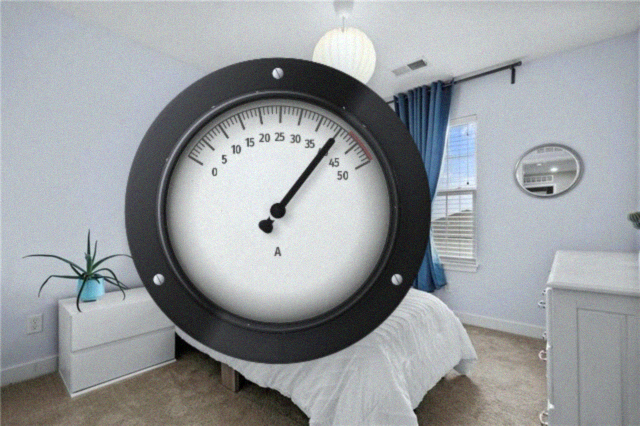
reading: {"value": 40, "unit": "A"}
